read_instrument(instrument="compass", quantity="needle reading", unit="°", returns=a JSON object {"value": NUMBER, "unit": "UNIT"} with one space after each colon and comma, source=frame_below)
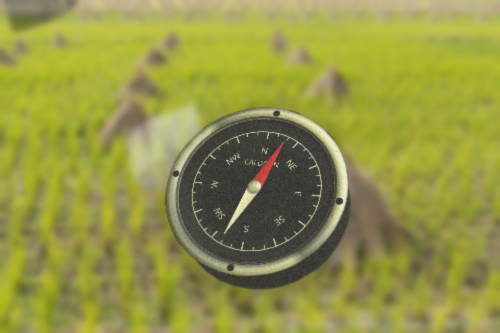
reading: {"value": 20, "unit": "°"}
